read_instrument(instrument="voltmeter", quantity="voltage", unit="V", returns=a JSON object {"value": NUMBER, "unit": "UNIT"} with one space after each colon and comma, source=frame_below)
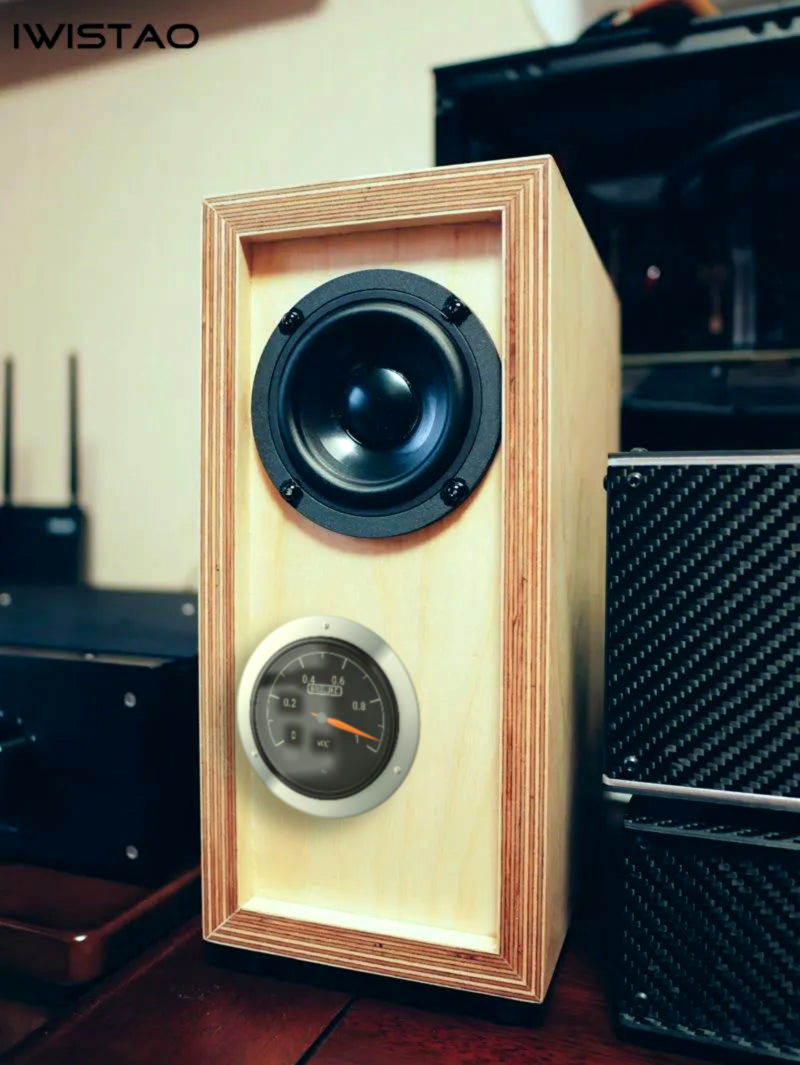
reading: {"value": 0.95, "unit": "V"}
